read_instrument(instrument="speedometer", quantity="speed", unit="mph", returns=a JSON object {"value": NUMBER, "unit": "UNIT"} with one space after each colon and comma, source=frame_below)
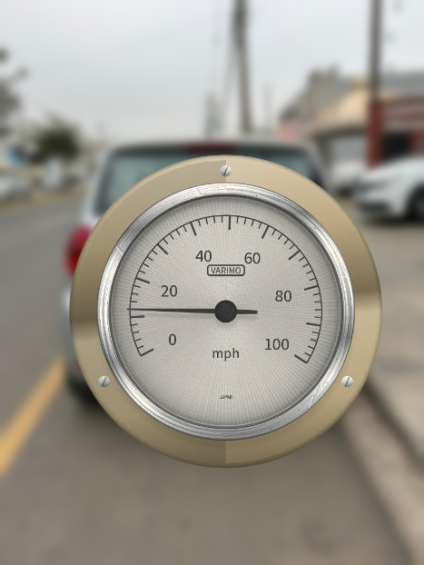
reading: {"value": 12, "unit": "mph"}
